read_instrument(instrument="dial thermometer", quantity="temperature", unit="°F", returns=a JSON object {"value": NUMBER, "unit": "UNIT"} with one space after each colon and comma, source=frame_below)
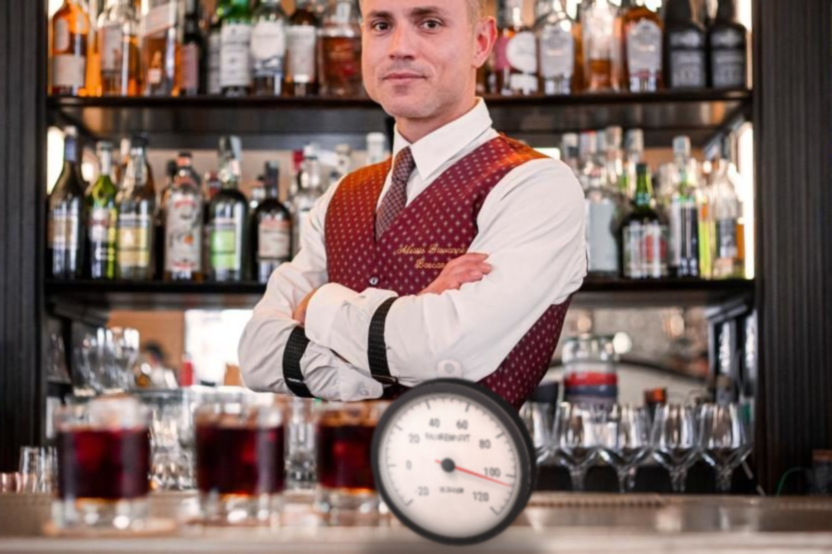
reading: {"value": 104, "unit": "°F"}
